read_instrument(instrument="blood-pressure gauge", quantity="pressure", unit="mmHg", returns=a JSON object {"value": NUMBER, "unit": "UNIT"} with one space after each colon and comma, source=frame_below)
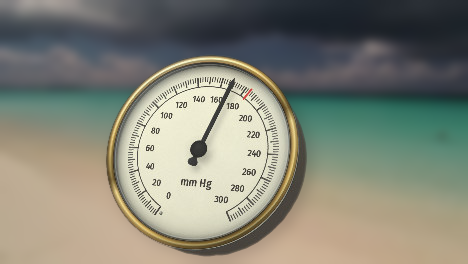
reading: {"value": 170, "unit": "mmHg"}
